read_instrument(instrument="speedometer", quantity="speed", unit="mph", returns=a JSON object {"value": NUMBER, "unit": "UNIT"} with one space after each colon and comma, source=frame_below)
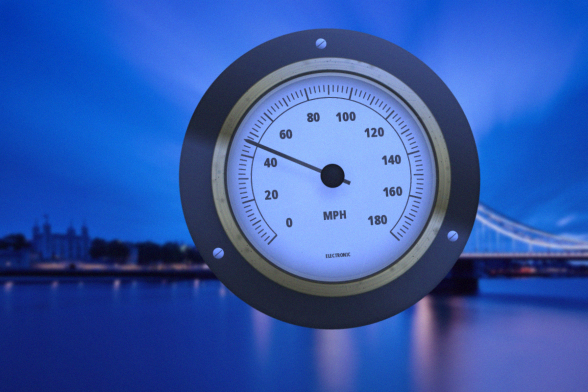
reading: {"value": 46, "unit": "mph"}
